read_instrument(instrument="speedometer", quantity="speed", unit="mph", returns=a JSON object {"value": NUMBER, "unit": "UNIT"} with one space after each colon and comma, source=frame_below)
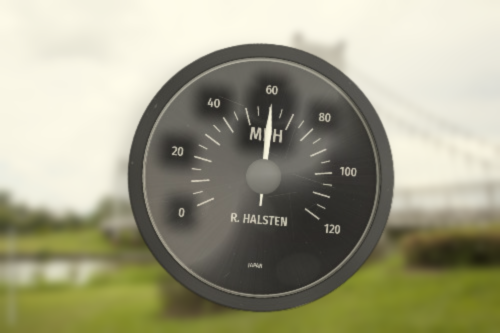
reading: {"value": 60, "unit": "mph"}
